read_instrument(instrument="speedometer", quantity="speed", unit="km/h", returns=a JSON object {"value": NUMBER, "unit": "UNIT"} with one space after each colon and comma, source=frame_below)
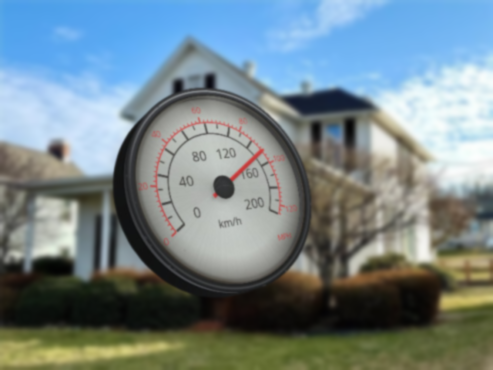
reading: {"value": 150, "unit": "km/h"}
